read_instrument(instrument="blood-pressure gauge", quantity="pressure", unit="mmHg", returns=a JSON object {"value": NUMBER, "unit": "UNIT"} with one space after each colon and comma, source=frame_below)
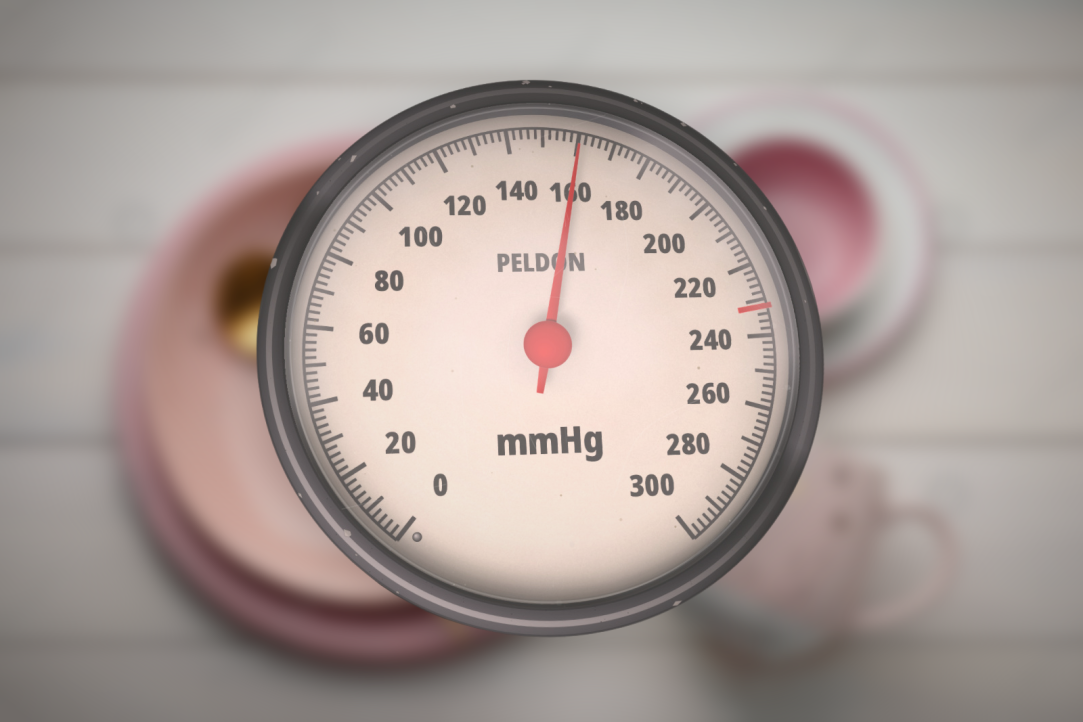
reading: {"value": 160, "unit": "mmHg"}
